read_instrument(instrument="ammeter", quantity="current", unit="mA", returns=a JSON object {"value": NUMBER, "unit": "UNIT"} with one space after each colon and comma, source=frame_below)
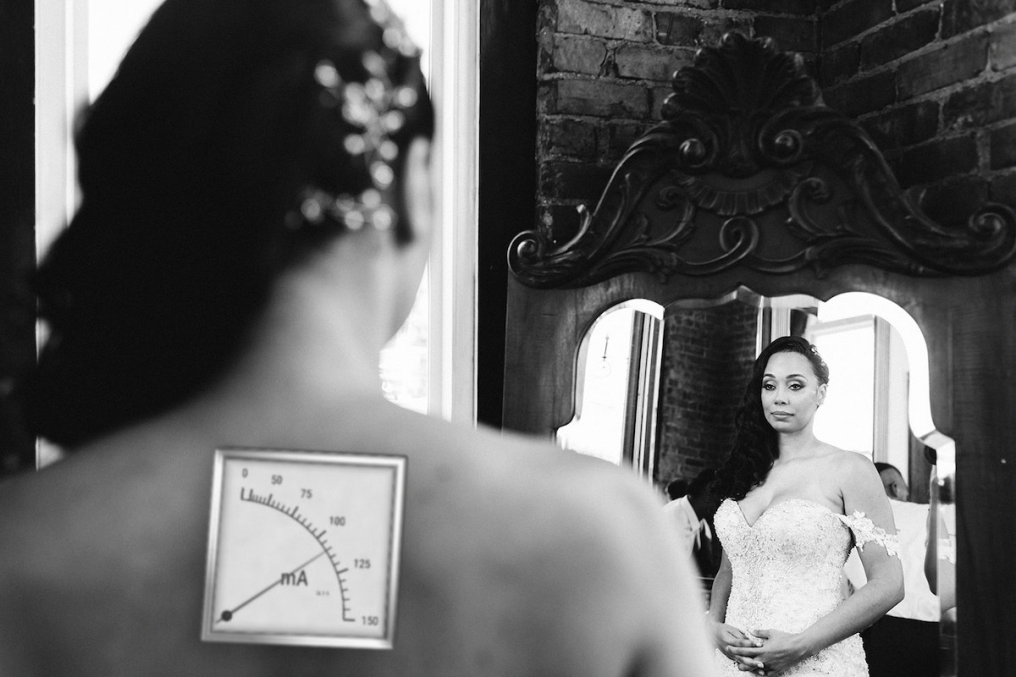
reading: {"value": 110, "unit": "mA"}
